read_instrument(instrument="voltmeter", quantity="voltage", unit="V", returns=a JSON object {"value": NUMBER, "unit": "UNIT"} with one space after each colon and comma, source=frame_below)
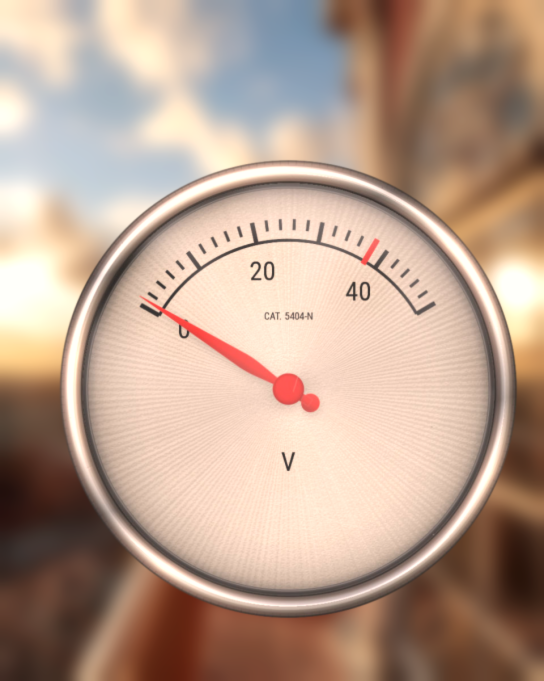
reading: {"value": 1, "unit": "V"}
